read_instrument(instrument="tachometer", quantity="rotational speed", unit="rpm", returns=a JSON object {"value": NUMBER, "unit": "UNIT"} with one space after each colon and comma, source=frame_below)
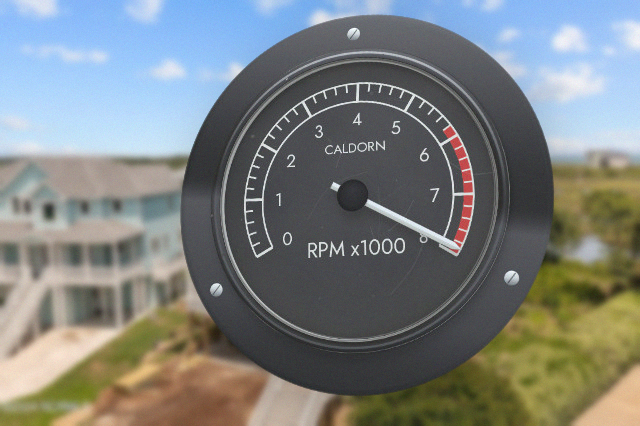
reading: {"value": 7900, "unit": "rpm"}
